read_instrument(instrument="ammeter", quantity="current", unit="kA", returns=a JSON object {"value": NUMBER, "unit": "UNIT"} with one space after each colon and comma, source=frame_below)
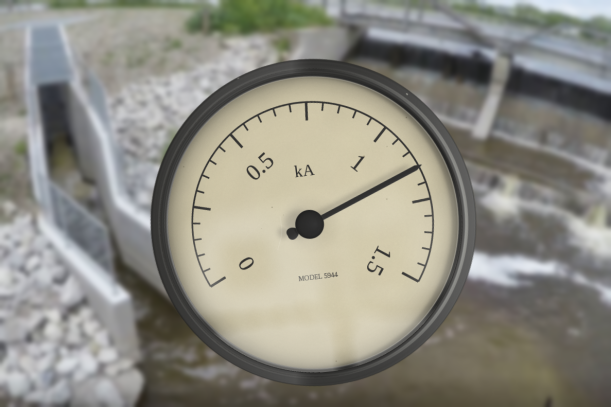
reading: {"value": 1.15, "unit": "kA"}
